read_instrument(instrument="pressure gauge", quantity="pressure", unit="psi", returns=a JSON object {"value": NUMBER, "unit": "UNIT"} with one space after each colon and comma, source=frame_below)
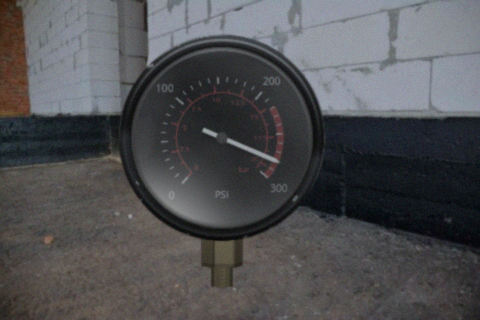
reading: {"value": 280, "unit": "psi"}
